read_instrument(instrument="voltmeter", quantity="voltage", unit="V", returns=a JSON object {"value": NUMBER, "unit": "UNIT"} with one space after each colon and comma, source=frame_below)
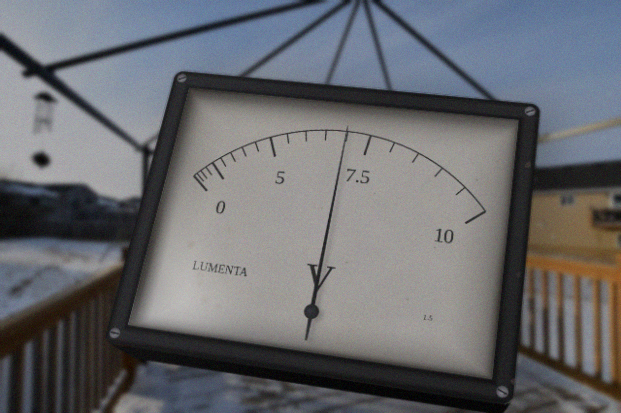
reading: {"value": 7, "unit": "V"}
